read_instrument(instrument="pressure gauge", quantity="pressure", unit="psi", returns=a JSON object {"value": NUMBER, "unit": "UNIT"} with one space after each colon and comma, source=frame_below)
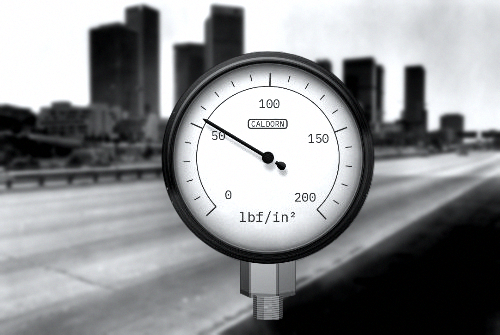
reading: {"value": 55, "unit": "psi"}
